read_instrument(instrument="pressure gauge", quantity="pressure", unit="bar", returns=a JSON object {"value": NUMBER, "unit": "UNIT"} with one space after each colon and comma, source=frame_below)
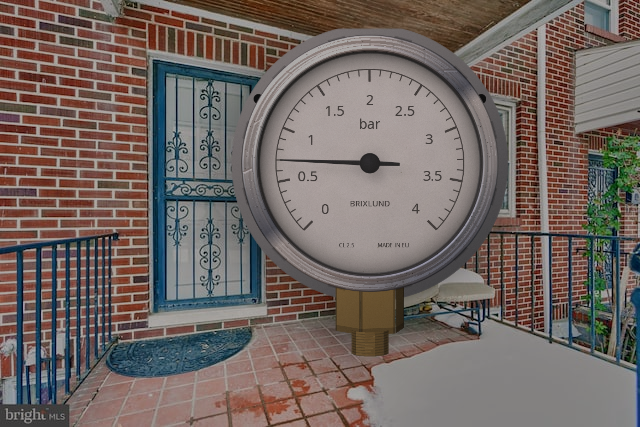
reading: {"value": 0.7, "unit": "bar"}
